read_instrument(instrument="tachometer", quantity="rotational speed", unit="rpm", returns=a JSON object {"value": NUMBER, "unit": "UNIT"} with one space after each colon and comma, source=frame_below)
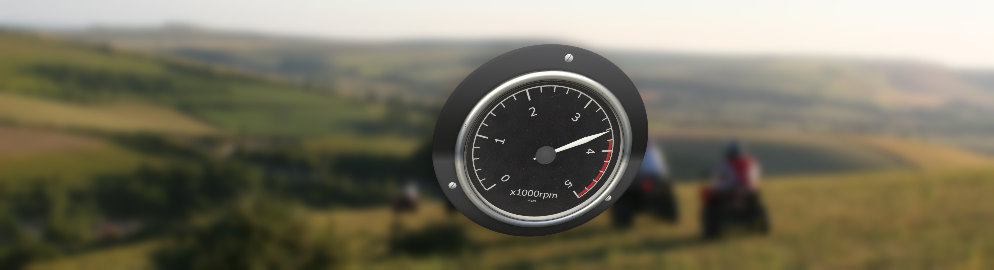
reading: {"value": 3600, "unit": "rpm"}
